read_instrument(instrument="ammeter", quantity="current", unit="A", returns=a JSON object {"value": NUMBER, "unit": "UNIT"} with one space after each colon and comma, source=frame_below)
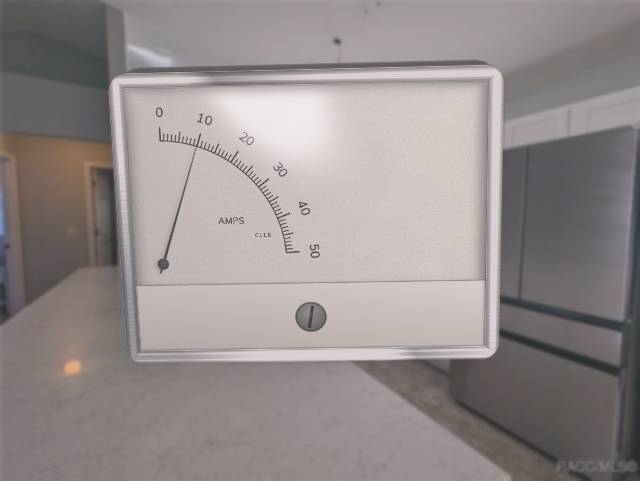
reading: {"value": 10, "unit": "A"}
